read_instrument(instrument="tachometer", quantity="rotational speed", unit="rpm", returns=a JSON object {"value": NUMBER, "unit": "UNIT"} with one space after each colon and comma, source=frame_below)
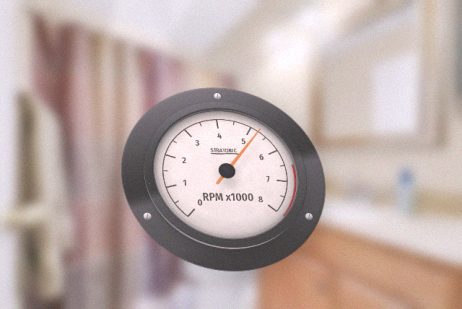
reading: {"value": 5250, "unit": "rpm"}
